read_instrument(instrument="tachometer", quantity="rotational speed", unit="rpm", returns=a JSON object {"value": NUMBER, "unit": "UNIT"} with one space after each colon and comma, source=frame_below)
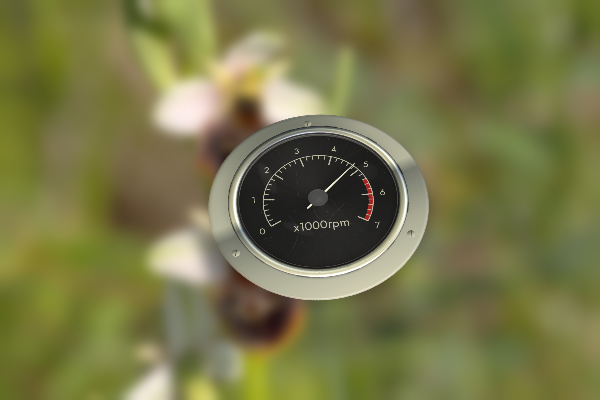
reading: {"value": 4800, "unit": "rpm"}
